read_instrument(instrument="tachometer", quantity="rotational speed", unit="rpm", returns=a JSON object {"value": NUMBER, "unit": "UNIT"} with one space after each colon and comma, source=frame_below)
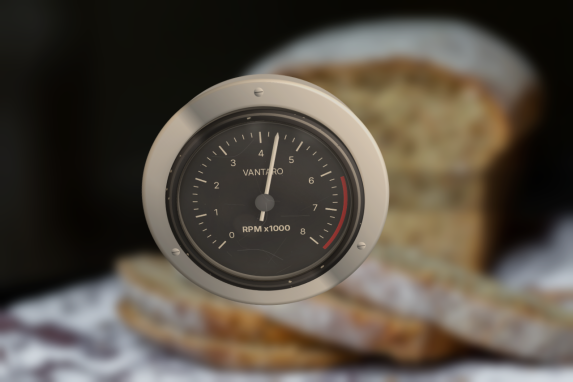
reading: {"value": 4400, "unit": "rpm"}
